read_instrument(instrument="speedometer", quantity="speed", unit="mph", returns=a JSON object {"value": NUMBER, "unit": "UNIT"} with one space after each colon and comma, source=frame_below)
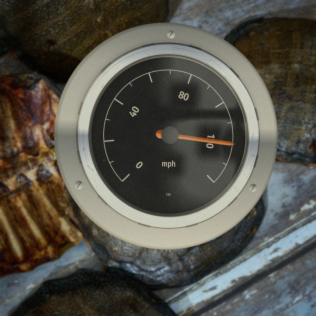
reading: {"value": 120, "unit": "mph"}
